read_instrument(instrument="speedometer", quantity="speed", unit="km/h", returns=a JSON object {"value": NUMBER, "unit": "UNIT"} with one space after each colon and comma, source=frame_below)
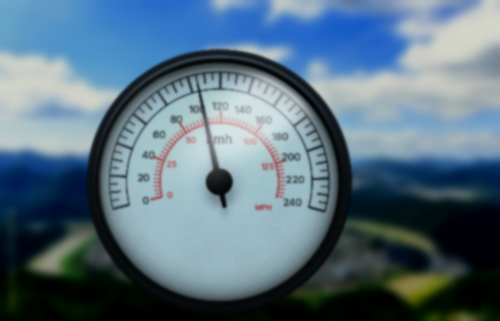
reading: {"value": 105, "unit": "km/h"}
